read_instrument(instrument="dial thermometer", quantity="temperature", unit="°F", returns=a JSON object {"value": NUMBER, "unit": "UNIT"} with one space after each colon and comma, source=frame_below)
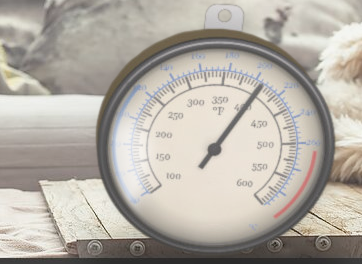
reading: {"value": 400, "unit": "°F"}
